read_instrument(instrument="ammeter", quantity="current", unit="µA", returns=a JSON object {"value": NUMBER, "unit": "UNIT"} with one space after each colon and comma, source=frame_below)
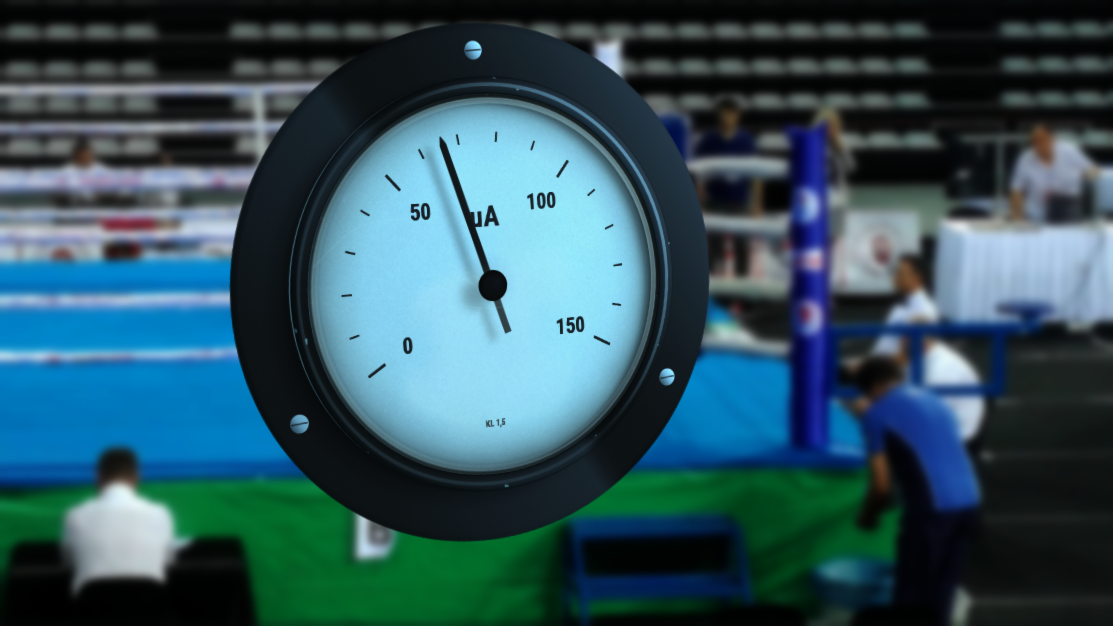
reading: {"value": 65, "unit": "µA"}
